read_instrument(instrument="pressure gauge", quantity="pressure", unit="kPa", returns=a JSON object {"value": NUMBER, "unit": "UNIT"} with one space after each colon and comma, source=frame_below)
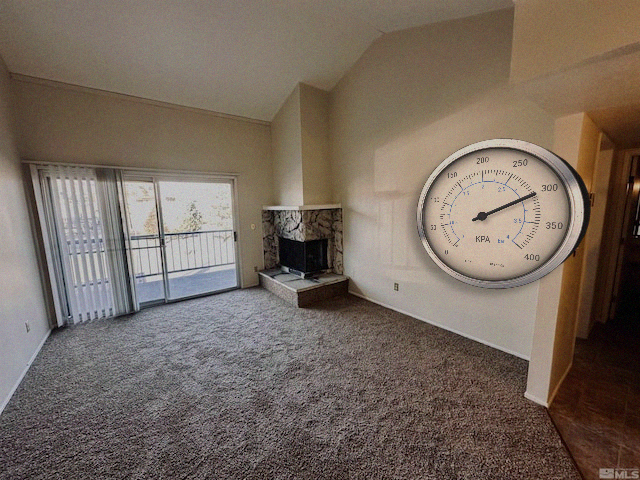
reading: {"value": 300, "unit": "kPa"}
